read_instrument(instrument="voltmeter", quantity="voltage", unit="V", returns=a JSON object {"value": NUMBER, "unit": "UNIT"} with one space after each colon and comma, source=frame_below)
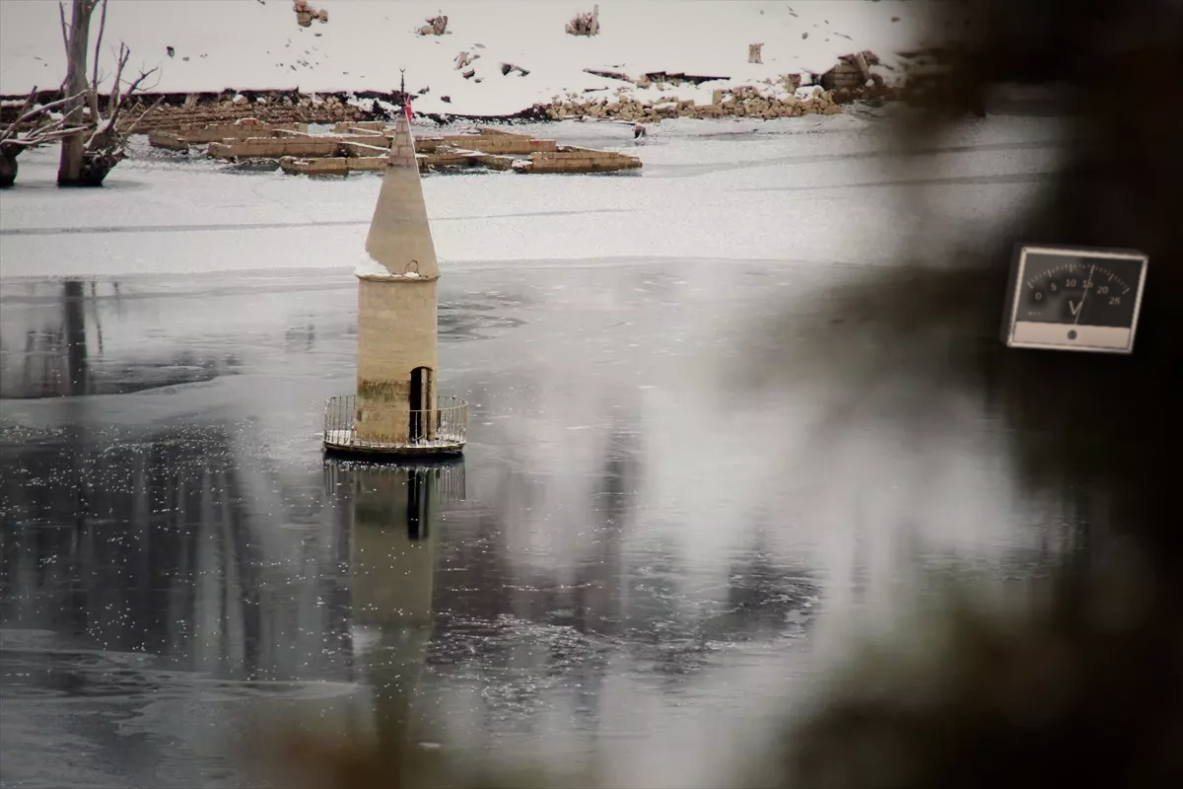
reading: {"value": 15, "unit": "V"}
